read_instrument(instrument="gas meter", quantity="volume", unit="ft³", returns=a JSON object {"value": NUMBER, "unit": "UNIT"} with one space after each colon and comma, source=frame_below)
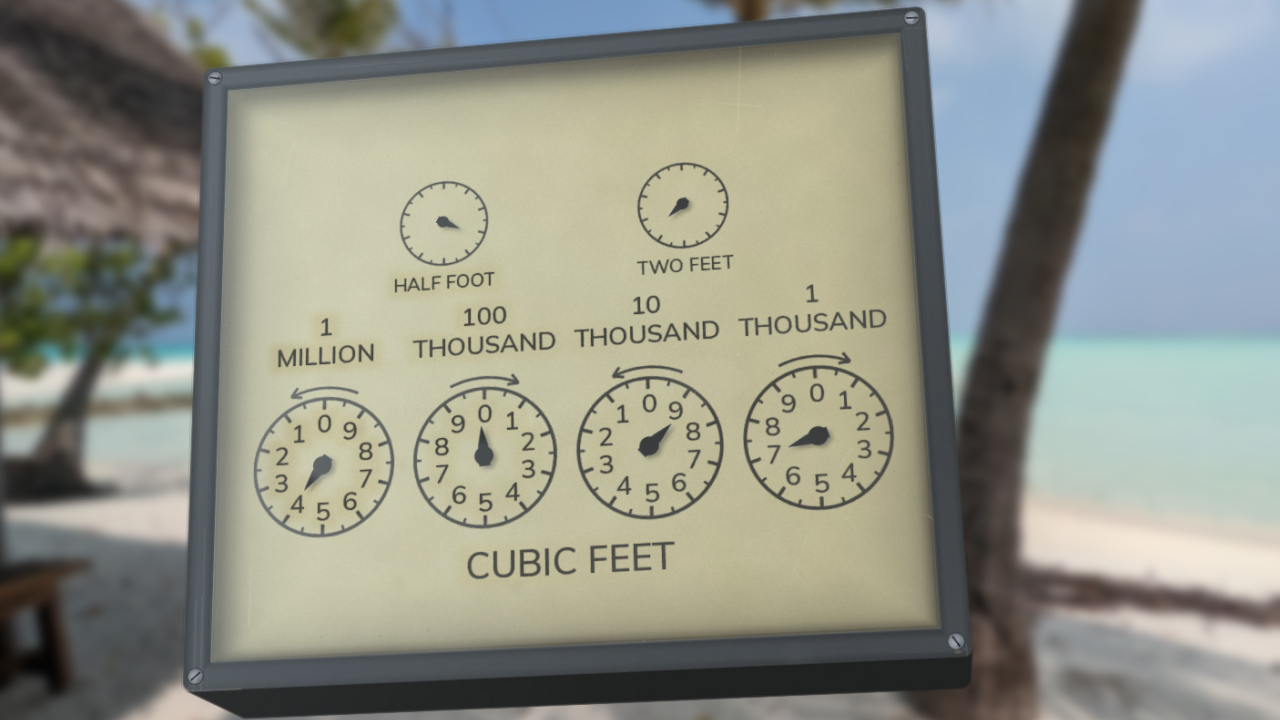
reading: {"value": 398700, "unit": "ft³"}
